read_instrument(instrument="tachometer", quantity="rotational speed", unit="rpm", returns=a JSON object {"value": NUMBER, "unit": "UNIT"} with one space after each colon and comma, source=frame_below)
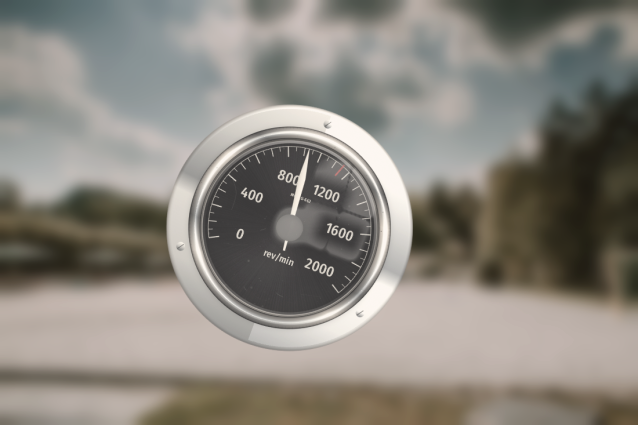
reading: {"value": 925, "unit": "rpm"}
